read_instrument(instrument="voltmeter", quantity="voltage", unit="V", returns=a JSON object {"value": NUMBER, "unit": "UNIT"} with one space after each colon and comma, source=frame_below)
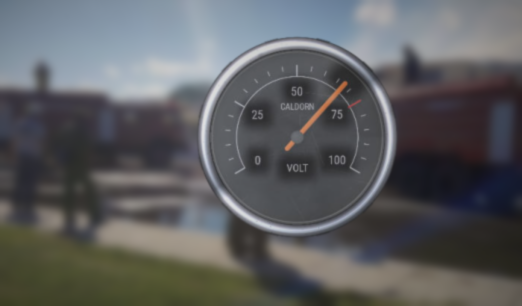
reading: {"value": 67.5, "unit": "V"}
